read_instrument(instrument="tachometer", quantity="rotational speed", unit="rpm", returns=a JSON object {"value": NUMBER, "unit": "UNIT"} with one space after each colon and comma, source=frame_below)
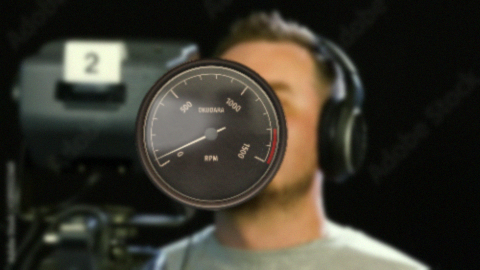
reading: {"value": 50, "unit": "rpm"}
